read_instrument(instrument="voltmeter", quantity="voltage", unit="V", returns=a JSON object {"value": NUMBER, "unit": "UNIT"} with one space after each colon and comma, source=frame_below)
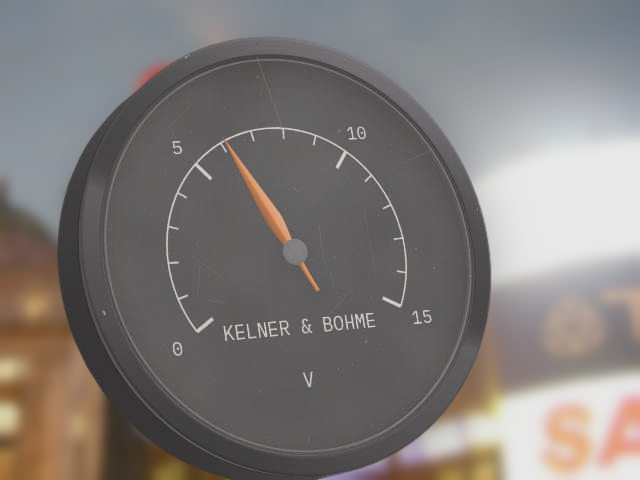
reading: {"value": 6, "unit": "V"}
